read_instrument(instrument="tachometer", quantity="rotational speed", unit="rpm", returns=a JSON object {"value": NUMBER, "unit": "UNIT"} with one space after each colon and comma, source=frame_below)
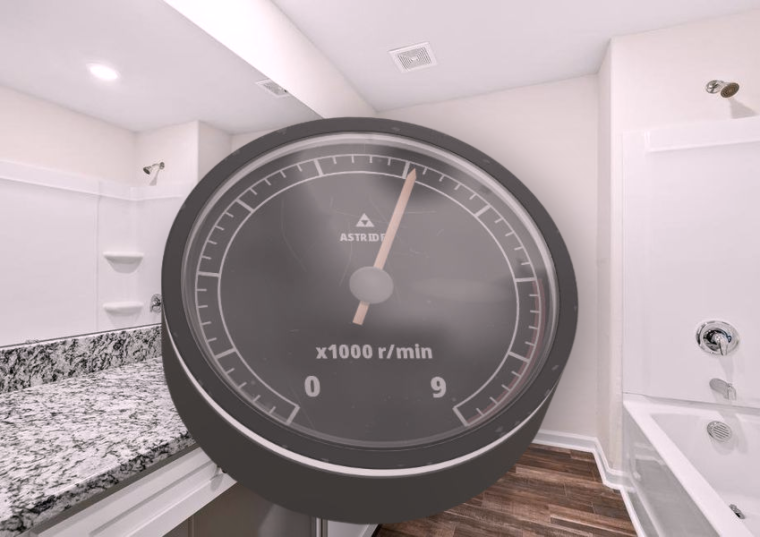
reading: {"value": 5100, "unit": "rpm"}
